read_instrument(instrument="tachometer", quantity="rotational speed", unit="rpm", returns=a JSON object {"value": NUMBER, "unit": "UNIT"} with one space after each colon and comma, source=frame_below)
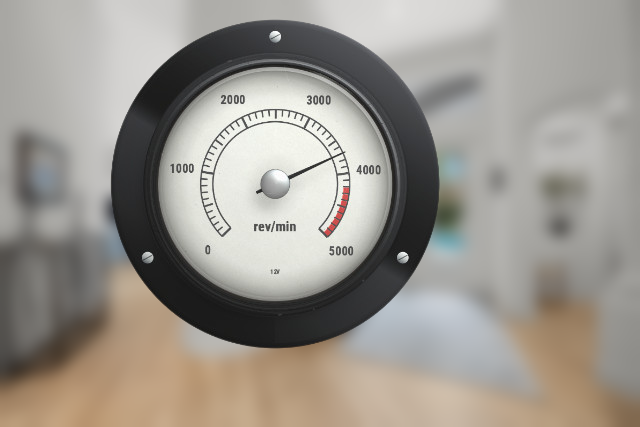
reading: {"value": 3700, "unit": "rpm"}
